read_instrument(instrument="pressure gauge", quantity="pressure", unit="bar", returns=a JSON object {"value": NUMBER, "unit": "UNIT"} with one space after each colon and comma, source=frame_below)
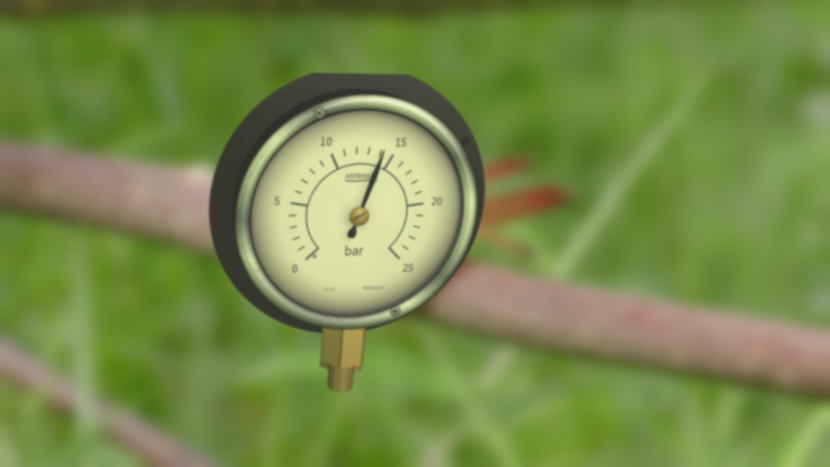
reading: {"value": 14, "unit": "bar"}
